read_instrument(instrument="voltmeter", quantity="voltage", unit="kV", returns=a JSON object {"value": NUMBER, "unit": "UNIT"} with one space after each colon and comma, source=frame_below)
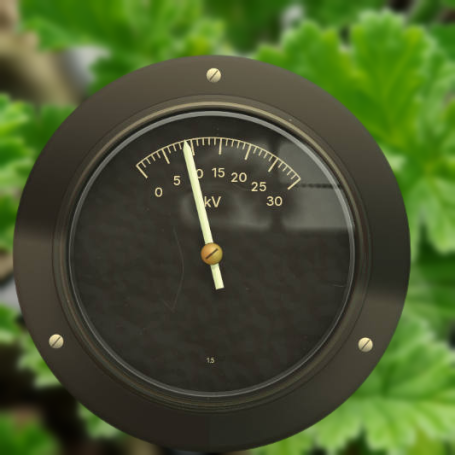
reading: {"value": 9, "unit": "kV"}
